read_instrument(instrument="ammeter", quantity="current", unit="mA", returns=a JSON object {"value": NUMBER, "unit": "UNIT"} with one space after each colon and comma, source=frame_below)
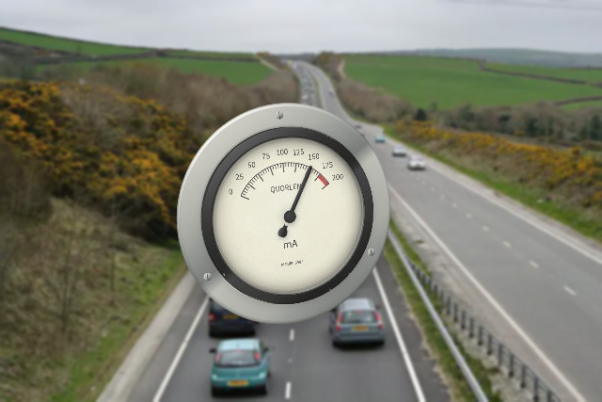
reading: {"value": 150, "unit": "mA"}
